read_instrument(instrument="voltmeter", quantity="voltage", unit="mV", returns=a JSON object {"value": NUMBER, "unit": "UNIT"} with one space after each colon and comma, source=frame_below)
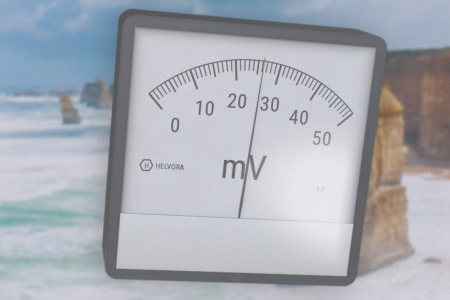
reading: {"value": 26, "unit": "mV"}
